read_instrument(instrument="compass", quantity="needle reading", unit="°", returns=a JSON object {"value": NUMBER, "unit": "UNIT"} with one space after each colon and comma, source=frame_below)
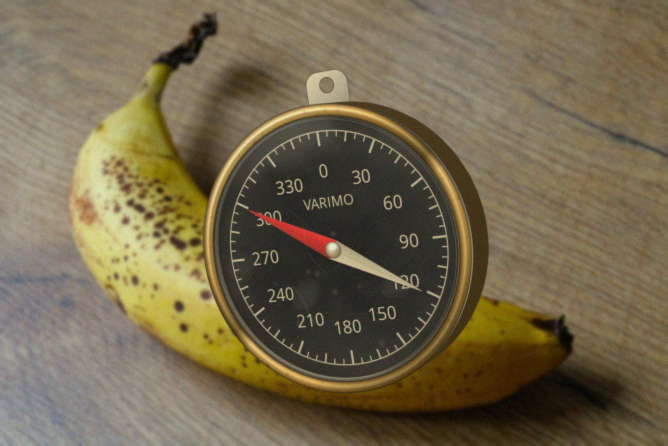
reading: {"value": 300, "unit": "°"}
